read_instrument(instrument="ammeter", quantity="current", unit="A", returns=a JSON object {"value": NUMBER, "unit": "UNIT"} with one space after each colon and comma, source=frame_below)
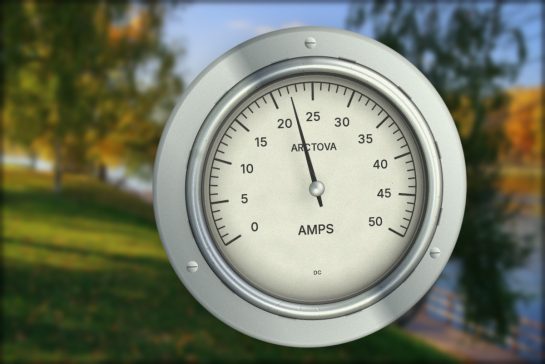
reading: {"value": 22, "unit": "A"}
